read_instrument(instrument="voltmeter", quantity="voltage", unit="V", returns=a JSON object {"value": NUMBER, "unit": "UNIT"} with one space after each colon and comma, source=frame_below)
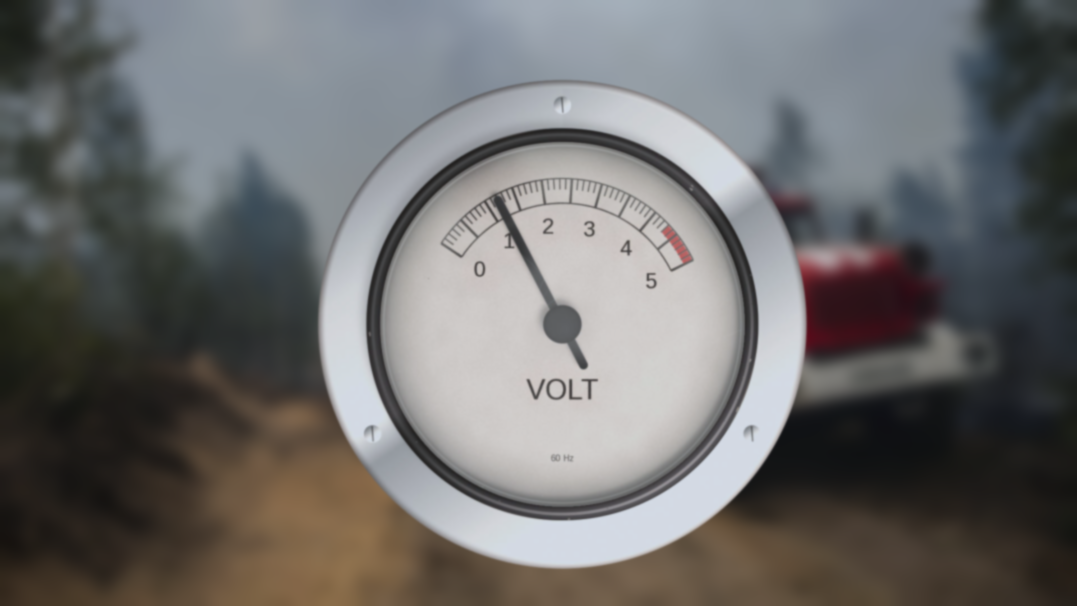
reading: {"value": 1.2, "unit": "V"}
